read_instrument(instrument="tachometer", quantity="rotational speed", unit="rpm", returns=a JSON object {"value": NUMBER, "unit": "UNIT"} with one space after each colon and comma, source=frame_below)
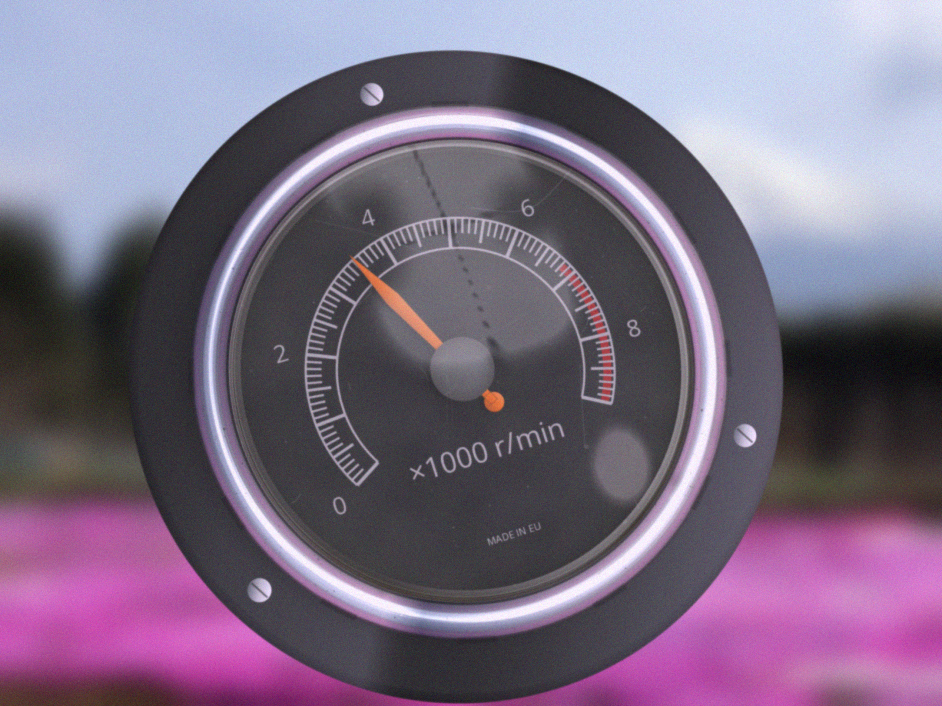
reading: {"value": 3500, "unit": "rpm"}
